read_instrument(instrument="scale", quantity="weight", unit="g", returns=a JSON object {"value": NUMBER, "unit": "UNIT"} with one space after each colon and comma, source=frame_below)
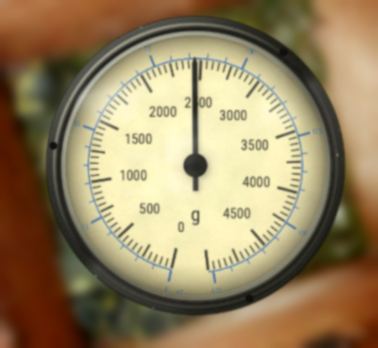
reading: {"value": 2450, "unit": "g"}
